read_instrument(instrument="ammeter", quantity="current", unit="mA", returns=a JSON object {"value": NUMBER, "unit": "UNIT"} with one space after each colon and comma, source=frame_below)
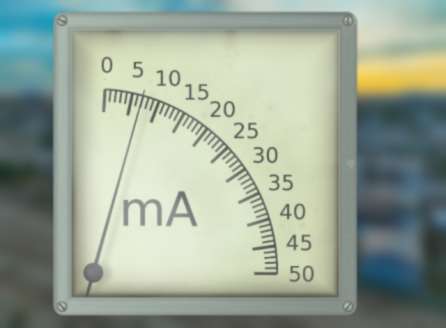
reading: {"value": 7, "unit": "mA"}
